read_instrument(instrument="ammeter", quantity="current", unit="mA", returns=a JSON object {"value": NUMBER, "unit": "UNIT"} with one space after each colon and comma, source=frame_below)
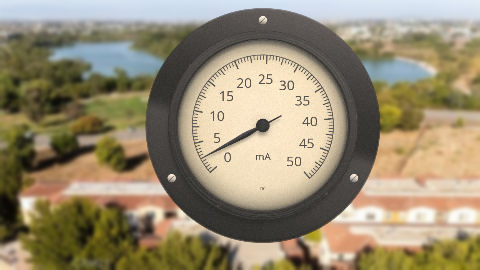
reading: {"value": 2.5, "unit": "mA"}
